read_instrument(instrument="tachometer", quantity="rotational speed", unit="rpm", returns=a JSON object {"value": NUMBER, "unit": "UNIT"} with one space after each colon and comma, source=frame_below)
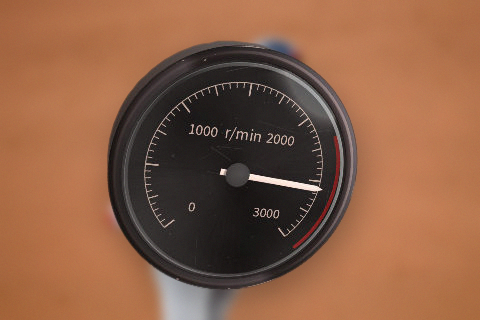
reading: {"value": 2550, "unit": "rpm"}
